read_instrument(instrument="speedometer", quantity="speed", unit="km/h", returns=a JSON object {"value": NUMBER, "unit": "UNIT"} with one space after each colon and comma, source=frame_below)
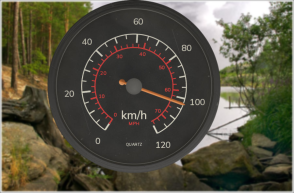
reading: {"value": 102.5, "unit": "km/h"}
